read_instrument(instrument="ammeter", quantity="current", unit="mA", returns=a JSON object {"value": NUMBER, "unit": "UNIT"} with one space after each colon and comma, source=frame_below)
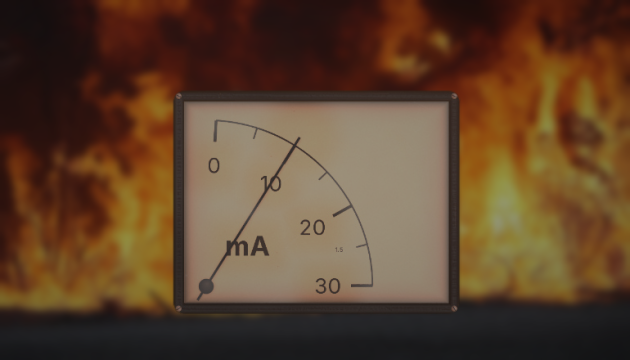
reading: {"value": 10, "unit": "mA"}
